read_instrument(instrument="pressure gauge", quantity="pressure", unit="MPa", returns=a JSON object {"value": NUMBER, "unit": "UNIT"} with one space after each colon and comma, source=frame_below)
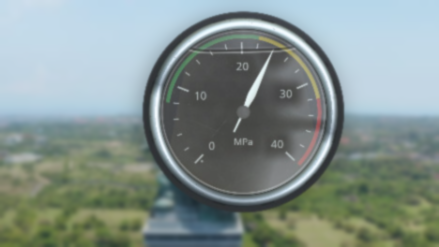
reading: {"value": 24, "unit": "MPa"}
